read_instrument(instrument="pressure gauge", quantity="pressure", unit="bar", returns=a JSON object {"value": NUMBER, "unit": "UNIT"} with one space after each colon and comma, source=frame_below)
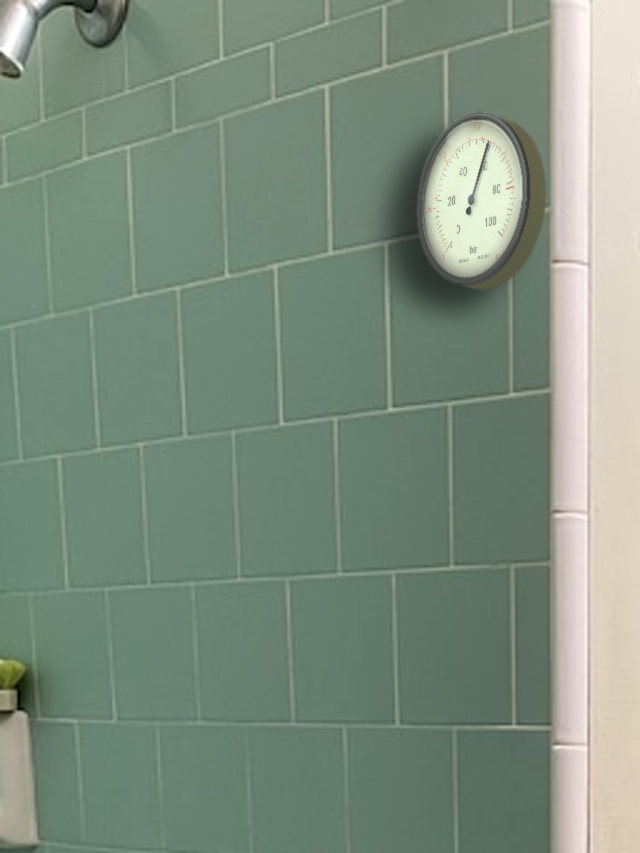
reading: {"value": 60, "unit": "bar"}
